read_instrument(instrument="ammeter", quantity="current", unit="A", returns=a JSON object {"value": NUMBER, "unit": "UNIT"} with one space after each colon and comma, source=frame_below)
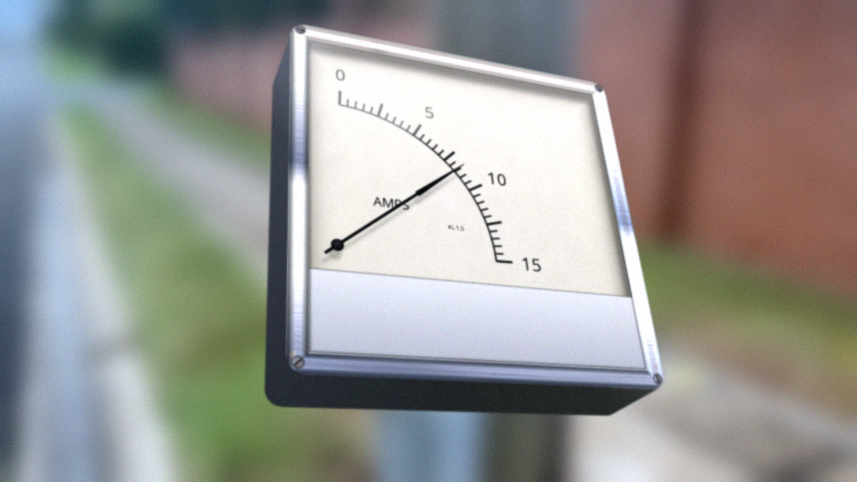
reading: {"value": 8.5, "unit": "A"}
